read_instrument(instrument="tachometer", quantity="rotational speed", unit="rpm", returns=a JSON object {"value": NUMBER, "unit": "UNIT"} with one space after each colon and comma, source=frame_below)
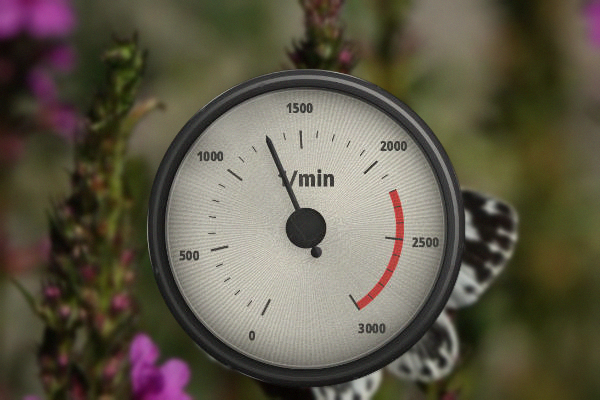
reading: {"value": 1300, "unit": "rpm"}
